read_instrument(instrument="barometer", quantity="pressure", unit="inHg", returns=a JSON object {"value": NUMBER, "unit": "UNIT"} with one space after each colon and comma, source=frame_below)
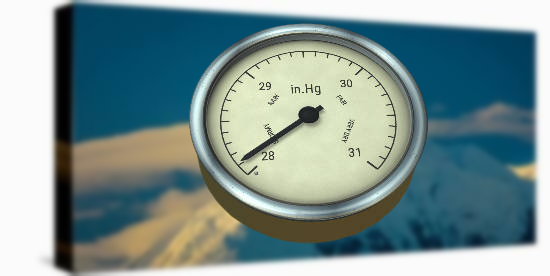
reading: {"value": 28.1, "unit": "inHg"}
